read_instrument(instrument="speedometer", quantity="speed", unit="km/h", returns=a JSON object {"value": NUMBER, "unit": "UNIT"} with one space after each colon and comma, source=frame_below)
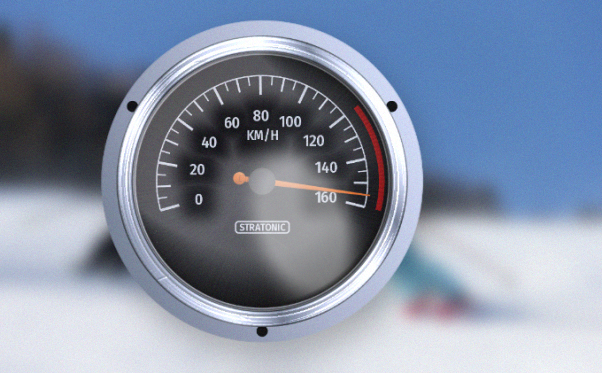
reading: {"value": 155, "unit": "km/h"}
